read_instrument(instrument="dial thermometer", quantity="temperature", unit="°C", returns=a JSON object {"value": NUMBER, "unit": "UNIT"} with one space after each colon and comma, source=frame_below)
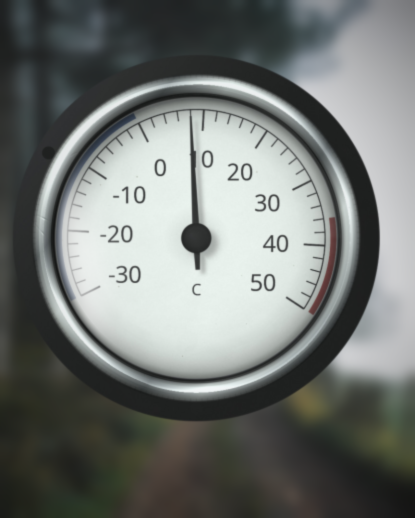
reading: {"value": 8, "unit": "°C"}
